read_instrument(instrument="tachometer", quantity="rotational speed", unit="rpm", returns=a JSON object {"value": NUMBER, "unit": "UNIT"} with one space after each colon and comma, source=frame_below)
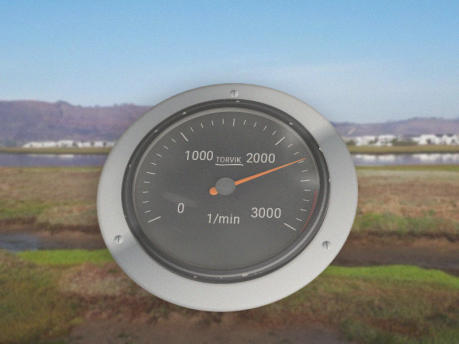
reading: {"value": 2300, "unit": "rpm"}
